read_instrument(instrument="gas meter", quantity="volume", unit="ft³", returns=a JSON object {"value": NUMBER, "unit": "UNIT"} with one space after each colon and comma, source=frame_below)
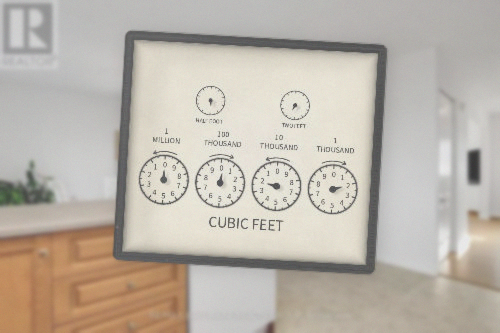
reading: {"value": 2200, "unit": "ft³"}
